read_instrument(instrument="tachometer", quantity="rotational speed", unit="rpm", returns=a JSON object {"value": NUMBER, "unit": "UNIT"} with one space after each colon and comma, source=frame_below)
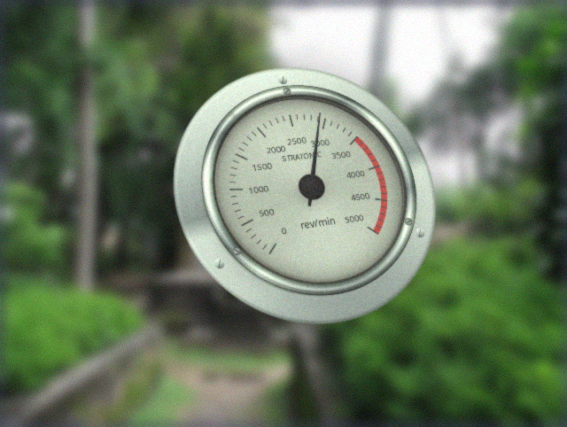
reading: {"value": 2900, "unit": "rpm"}
